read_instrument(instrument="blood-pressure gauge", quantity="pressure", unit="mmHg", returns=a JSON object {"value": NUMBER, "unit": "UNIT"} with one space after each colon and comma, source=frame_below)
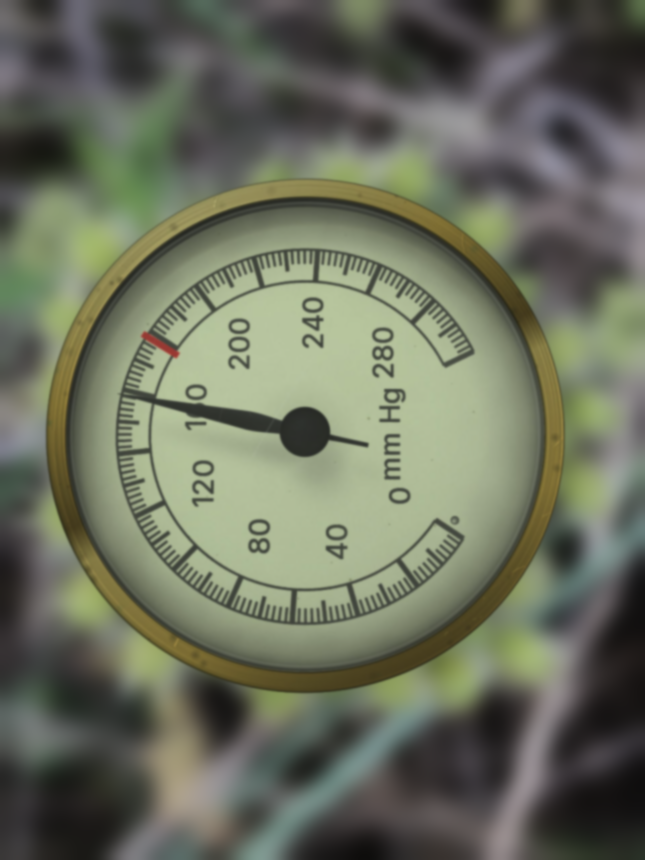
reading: {"value": 158, "unit": "mmHg"}
